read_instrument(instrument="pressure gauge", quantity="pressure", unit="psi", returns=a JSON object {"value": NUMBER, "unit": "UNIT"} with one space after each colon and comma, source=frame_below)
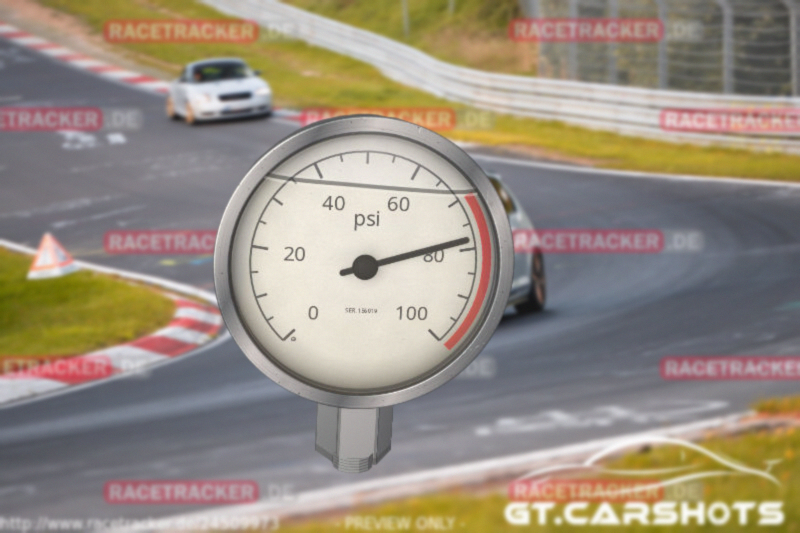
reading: {"value": 77.5, "unit": "psi"}
